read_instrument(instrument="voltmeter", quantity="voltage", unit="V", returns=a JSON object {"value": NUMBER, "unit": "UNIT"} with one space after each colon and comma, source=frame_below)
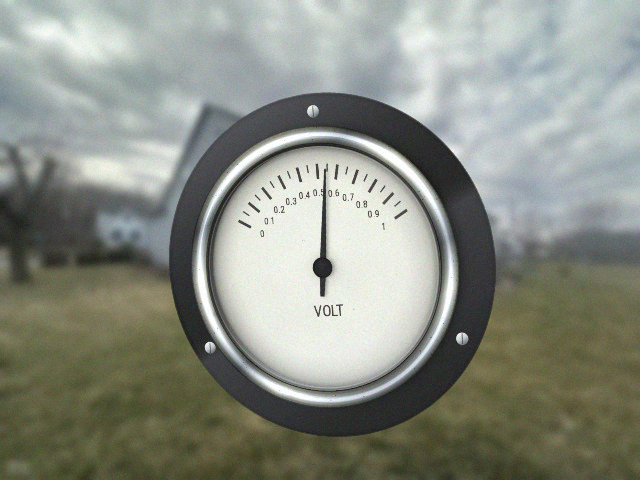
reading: {"value": 0.55, "unit": "V"}
